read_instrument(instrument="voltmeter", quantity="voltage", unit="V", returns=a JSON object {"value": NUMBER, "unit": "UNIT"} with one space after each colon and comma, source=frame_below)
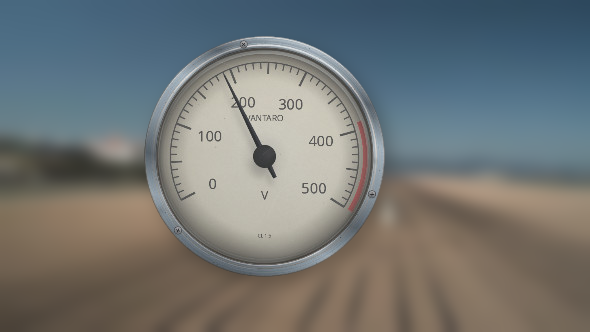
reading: {"value": 190, "unit": "V"}
